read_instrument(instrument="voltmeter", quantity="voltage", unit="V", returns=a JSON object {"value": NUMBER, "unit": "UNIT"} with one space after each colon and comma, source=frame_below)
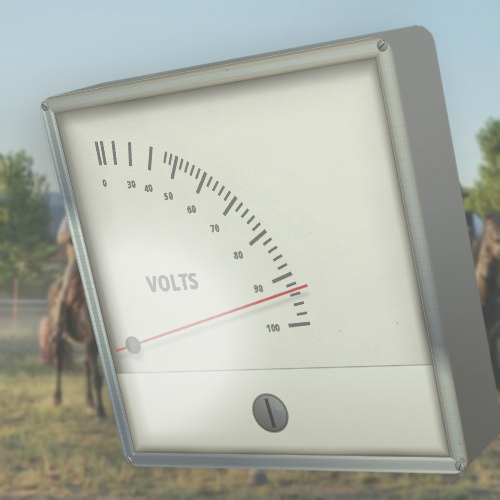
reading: {"value": 93, "unit": "V"}
